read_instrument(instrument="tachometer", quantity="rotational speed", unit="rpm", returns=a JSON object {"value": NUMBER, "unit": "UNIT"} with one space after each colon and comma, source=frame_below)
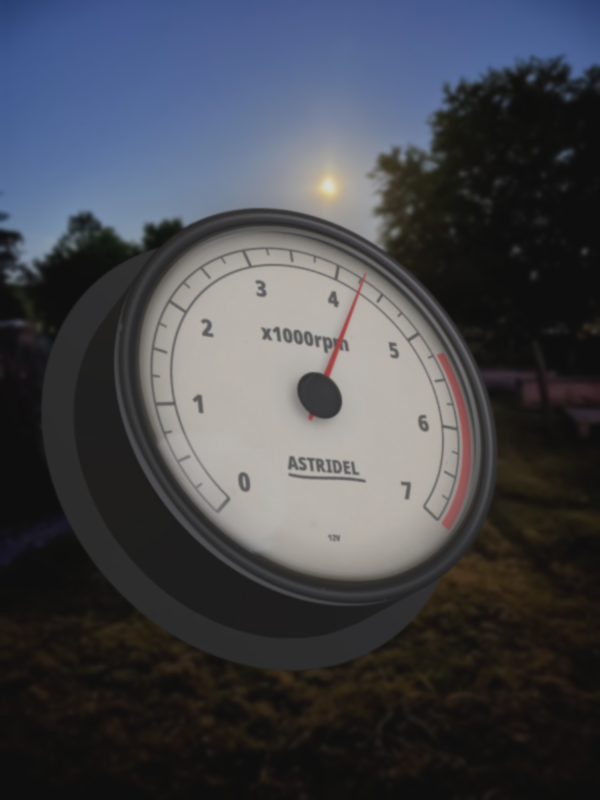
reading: {"value": 4250, "unit": "rpm"}
